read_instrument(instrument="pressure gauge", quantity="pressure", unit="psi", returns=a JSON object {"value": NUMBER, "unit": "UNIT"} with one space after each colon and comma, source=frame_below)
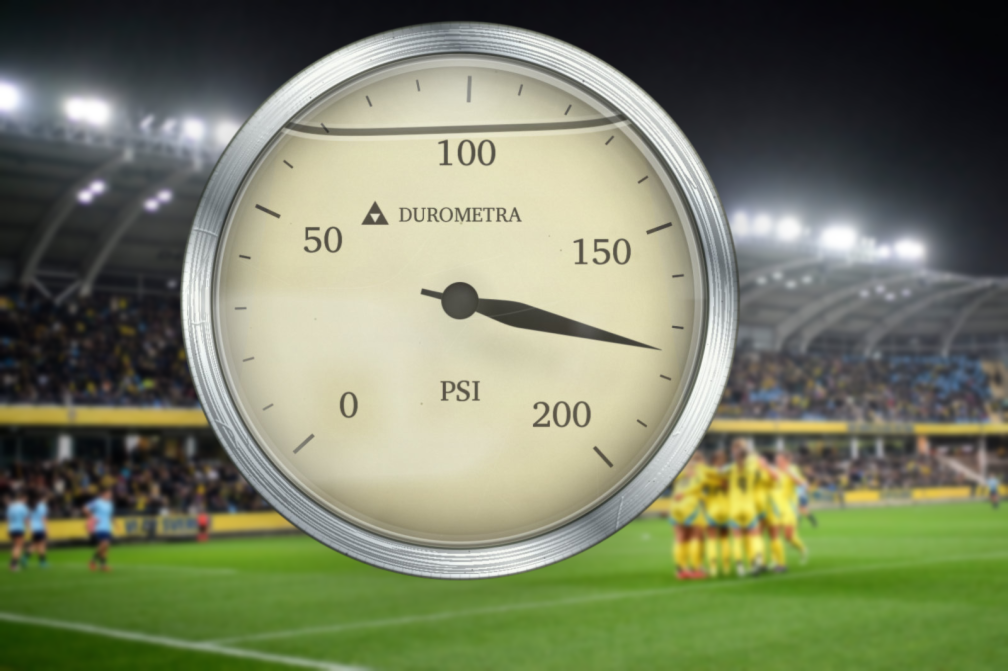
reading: {"value": 175, "unit": "psi"}
